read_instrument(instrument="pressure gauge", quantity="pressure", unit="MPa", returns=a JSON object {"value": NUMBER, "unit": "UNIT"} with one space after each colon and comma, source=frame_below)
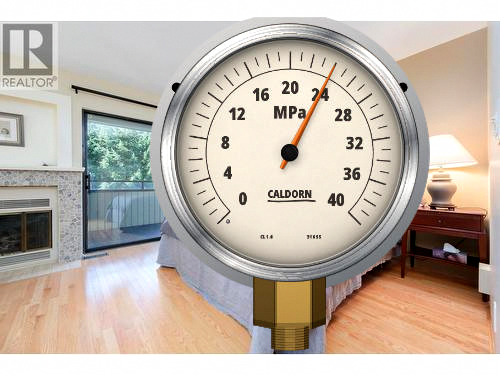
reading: {"value": 24, "unit": "MPa"}
